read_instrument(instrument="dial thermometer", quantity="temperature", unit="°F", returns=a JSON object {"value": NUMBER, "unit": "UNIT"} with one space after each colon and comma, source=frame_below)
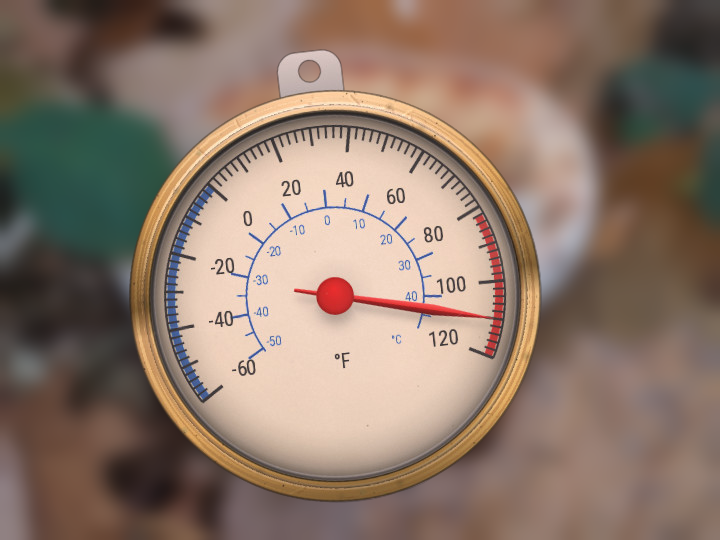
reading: {"value": 110, "unit": "°F"}
